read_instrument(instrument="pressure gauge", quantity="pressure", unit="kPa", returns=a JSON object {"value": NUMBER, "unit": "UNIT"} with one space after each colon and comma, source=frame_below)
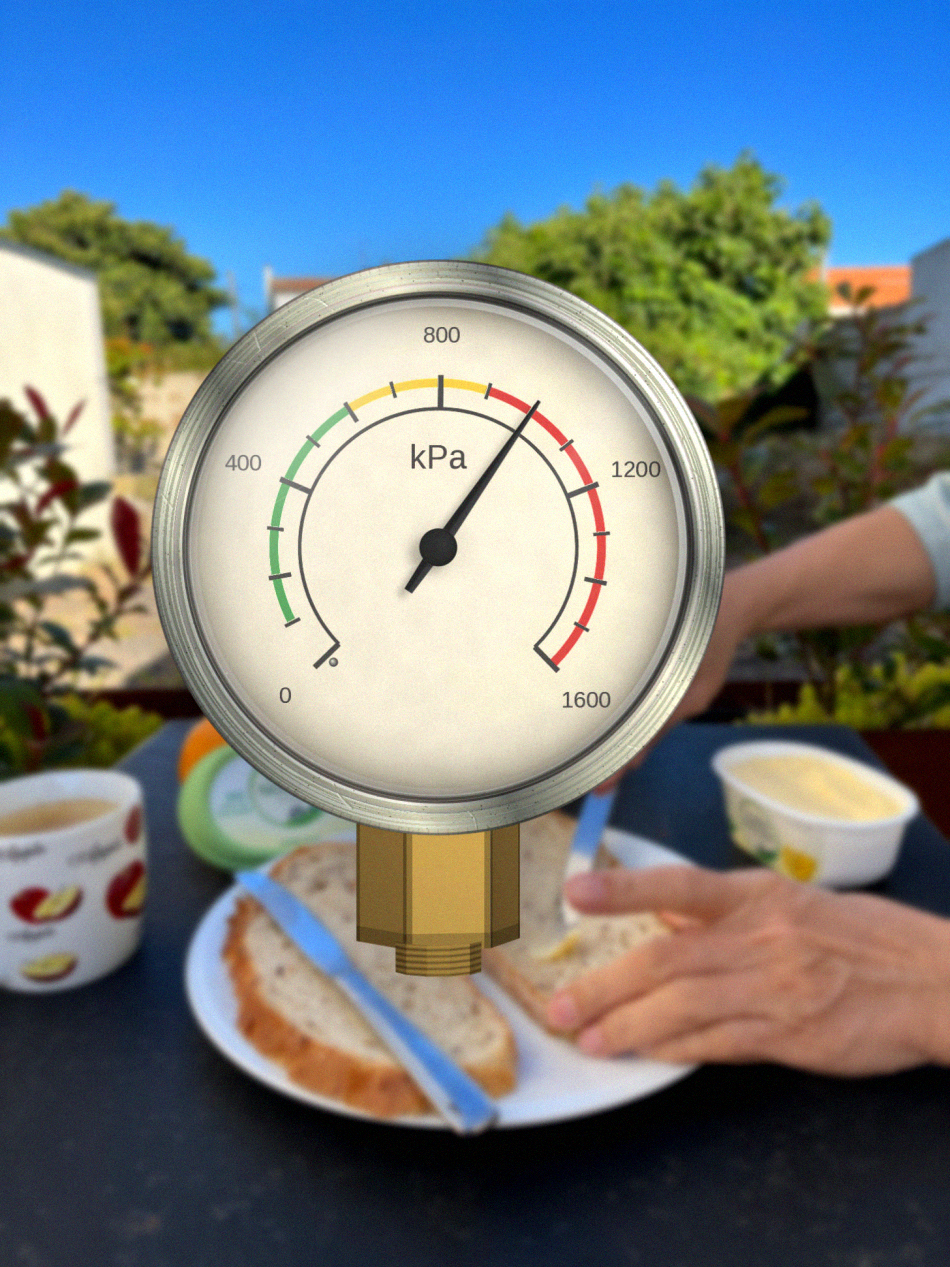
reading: {"value": 1000, "unit": "kPa"}
